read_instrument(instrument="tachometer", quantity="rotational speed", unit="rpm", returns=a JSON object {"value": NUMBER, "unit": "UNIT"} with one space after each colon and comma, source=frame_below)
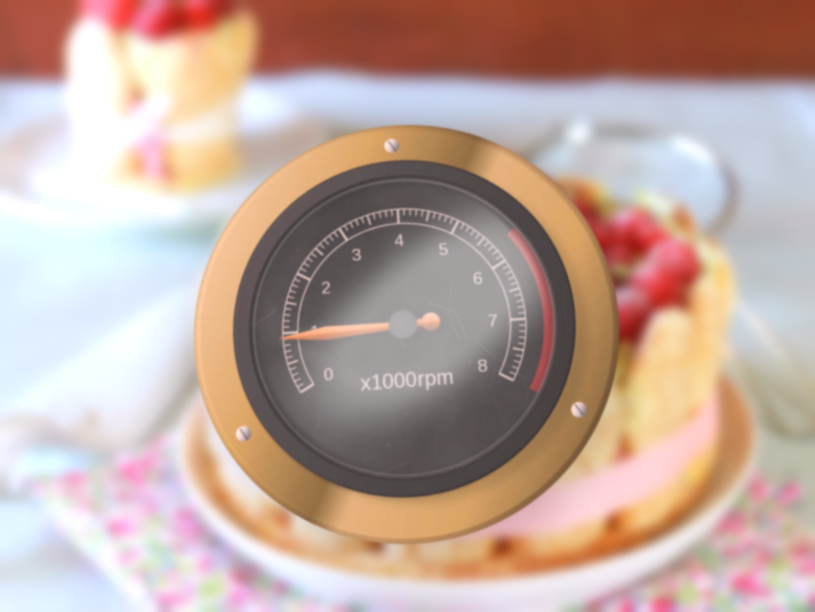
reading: {"value": 900, "unit": "rpm"}
